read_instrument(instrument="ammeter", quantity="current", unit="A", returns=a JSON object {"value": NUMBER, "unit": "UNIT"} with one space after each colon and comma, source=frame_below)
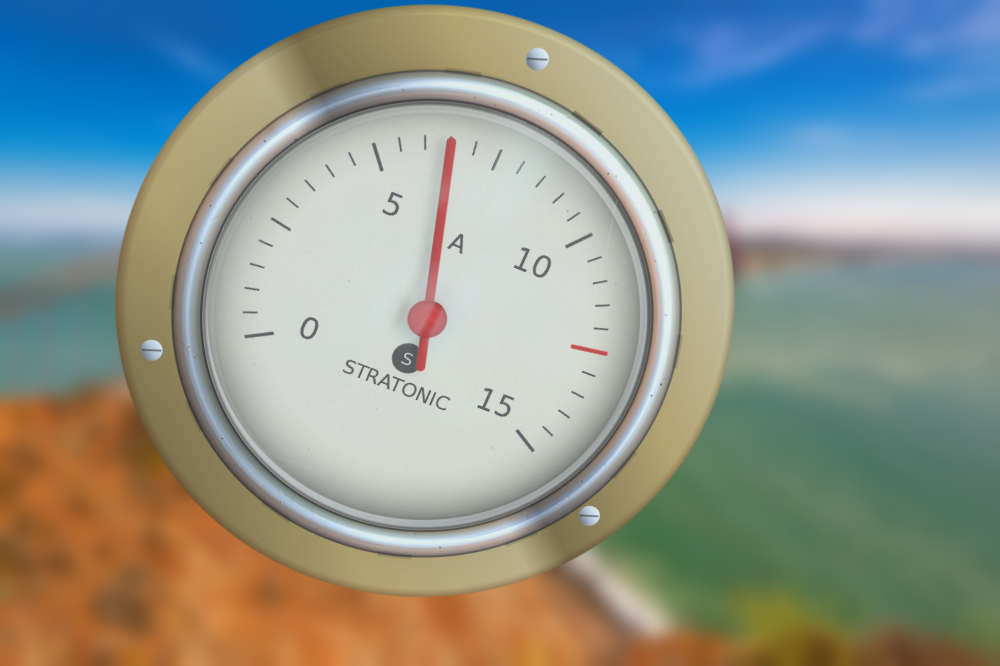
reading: {"value": 6.5, "unit": "A"}
